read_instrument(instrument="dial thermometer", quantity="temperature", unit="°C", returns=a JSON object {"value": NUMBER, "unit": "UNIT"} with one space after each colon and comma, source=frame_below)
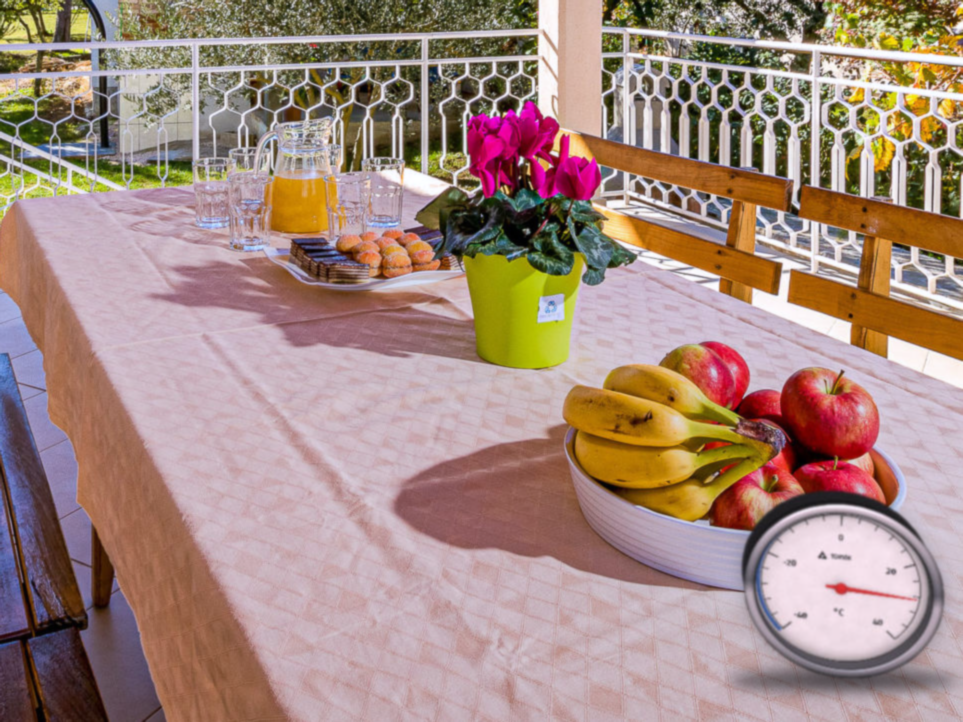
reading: {"value": 28, "unit": "°C"}
